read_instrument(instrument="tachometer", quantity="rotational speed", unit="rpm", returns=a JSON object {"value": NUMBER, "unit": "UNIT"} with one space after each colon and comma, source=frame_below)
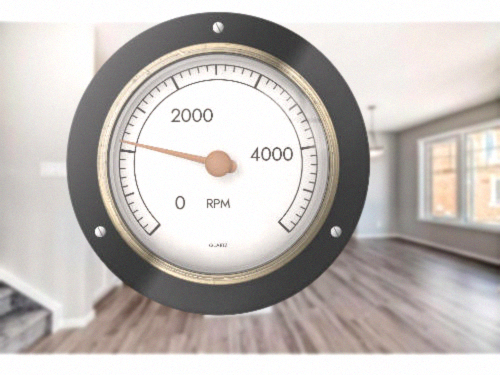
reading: {"value": 1100, "unit": "rpm"}
